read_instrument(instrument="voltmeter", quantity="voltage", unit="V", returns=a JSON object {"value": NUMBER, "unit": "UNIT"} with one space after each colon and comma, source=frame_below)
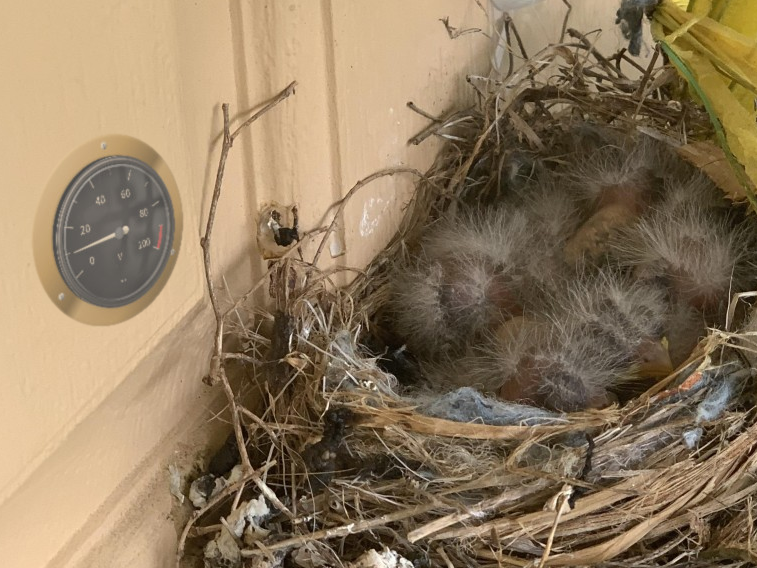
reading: {"value": 10, "unit": "V"}
